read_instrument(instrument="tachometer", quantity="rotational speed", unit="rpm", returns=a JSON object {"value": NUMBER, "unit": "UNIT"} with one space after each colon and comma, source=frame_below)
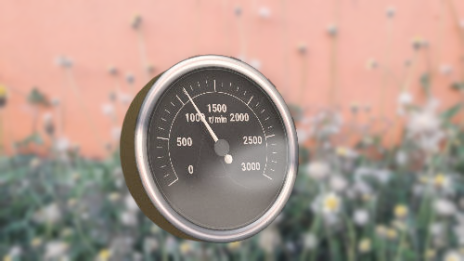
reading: {"value": 1100, "unit": "rpm"}
